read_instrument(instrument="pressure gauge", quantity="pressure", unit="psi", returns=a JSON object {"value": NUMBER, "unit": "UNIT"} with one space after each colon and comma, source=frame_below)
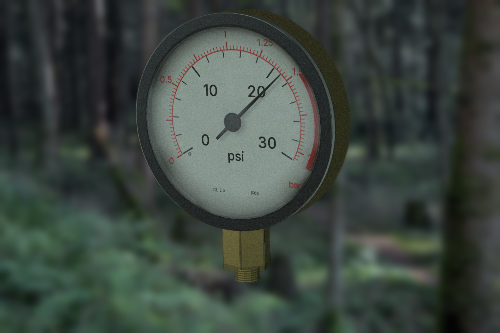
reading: {"value": 21, "unit": "psi"}
